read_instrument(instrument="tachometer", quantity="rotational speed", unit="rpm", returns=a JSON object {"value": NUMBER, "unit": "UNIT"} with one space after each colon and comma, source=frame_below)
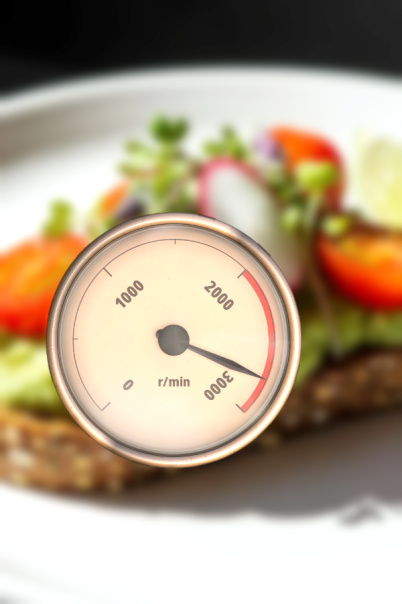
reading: {"value": 2750, "unit": "rpm"}
